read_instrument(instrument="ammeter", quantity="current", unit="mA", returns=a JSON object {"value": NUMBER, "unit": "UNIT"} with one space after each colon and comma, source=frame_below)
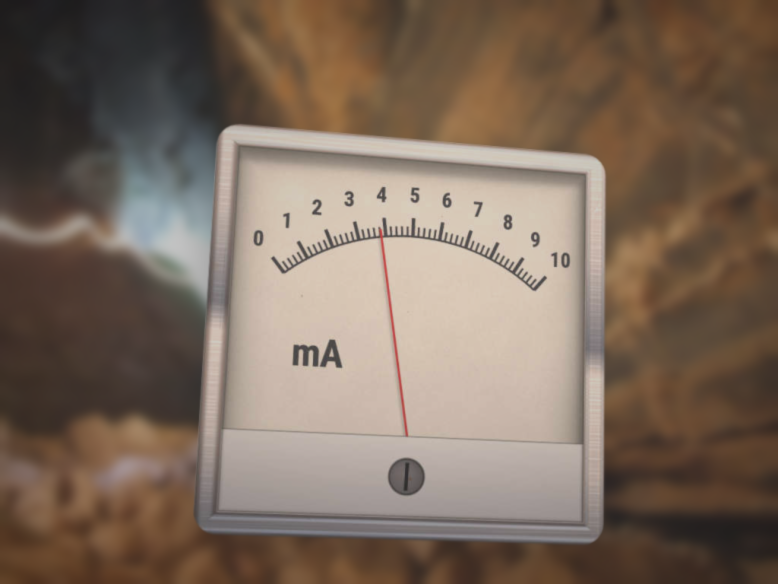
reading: {"value": 3.8, "unit": "mA"}
